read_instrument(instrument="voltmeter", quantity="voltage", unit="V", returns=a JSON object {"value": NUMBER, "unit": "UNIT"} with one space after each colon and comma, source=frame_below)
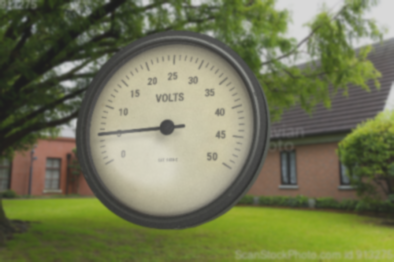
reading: {"value": 5, "unit": "V"}
